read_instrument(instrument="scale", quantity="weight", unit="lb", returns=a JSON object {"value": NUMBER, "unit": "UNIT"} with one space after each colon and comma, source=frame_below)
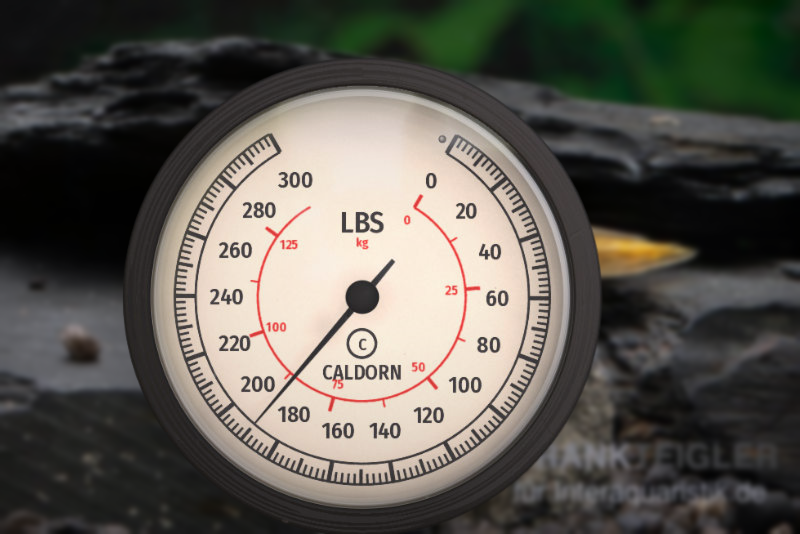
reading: {"value": 190, "unit": "lb"}
